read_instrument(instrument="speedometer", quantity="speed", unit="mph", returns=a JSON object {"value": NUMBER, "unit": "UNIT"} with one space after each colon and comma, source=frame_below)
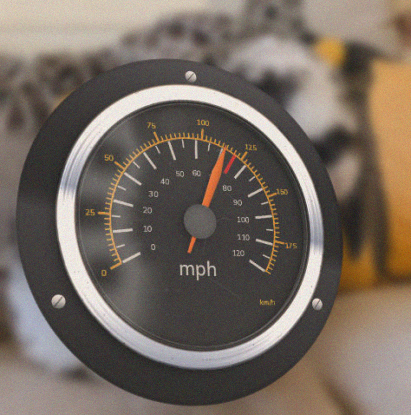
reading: {"value": 70, "unit": "mph"}
